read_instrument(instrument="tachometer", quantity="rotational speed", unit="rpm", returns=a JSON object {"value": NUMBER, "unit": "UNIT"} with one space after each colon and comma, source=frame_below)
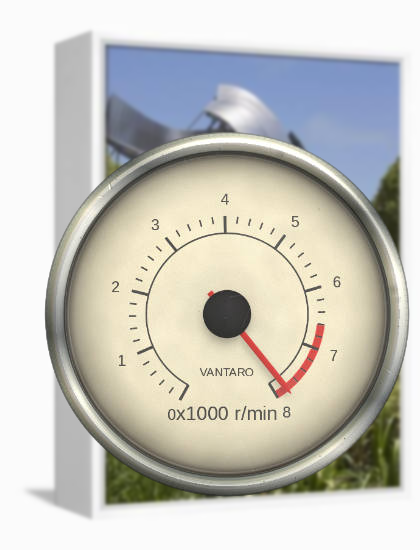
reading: {"value": 7800, "unit": "rpm"}
